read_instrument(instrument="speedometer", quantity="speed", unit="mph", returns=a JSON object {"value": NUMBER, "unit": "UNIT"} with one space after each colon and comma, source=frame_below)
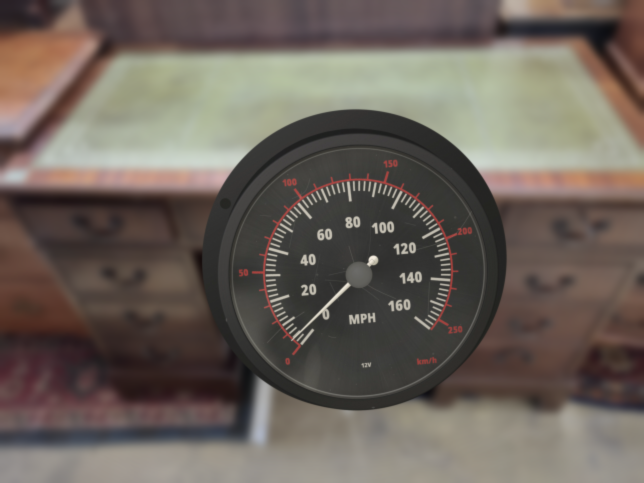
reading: {"value": 4, "unit": "mph"}
